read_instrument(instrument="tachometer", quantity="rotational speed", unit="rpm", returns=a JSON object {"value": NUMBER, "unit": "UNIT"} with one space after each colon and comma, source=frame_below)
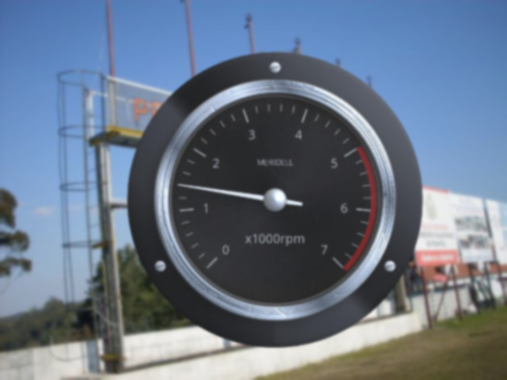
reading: {"value": 1400, "unit": "rpm"}
